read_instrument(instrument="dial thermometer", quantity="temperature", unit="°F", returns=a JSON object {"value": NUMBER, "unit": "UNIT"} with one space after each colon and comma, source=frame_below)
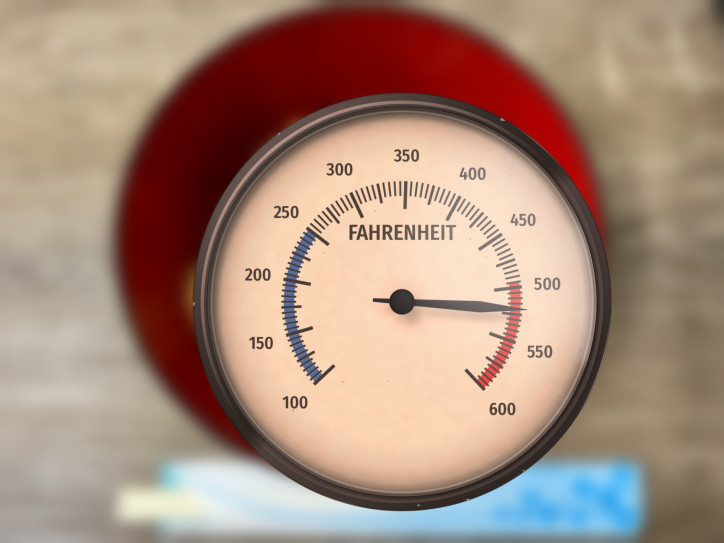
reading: {"value": 520, "unit": "°F"}
